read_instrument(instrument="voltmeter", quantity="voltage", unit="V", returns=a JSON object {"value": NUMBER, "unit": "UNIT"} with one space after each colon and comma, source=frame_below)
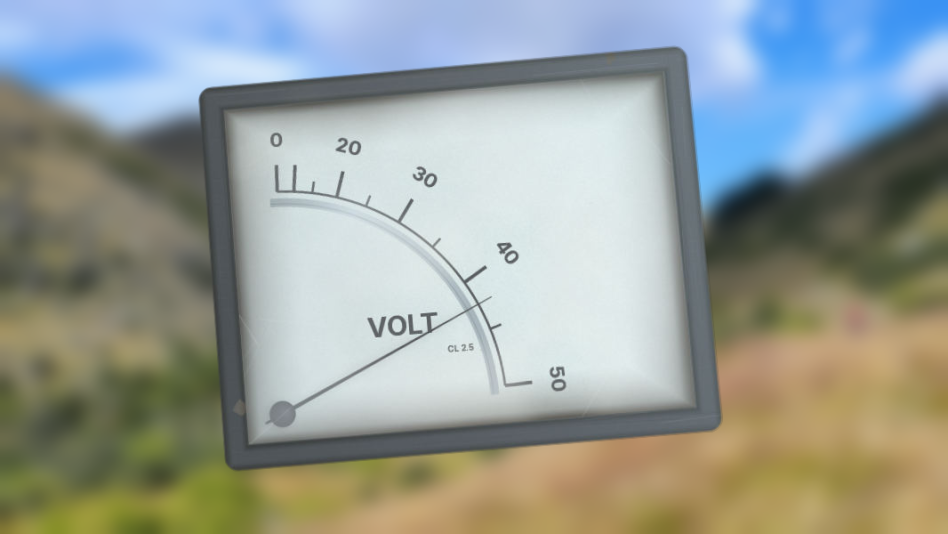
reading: {"value": 42.5, "unit": "V"}
